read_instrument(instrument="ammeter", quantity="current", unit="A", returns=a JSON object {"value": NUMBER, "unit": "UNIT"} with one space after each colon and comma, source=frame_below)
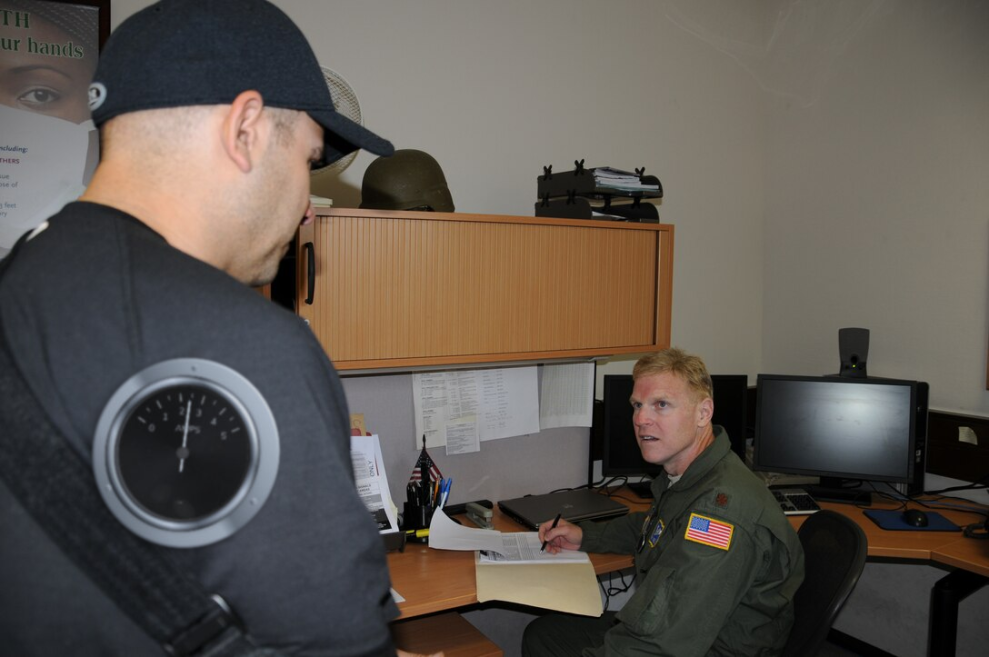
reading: {"value": 2.5, "unit": "A"}
